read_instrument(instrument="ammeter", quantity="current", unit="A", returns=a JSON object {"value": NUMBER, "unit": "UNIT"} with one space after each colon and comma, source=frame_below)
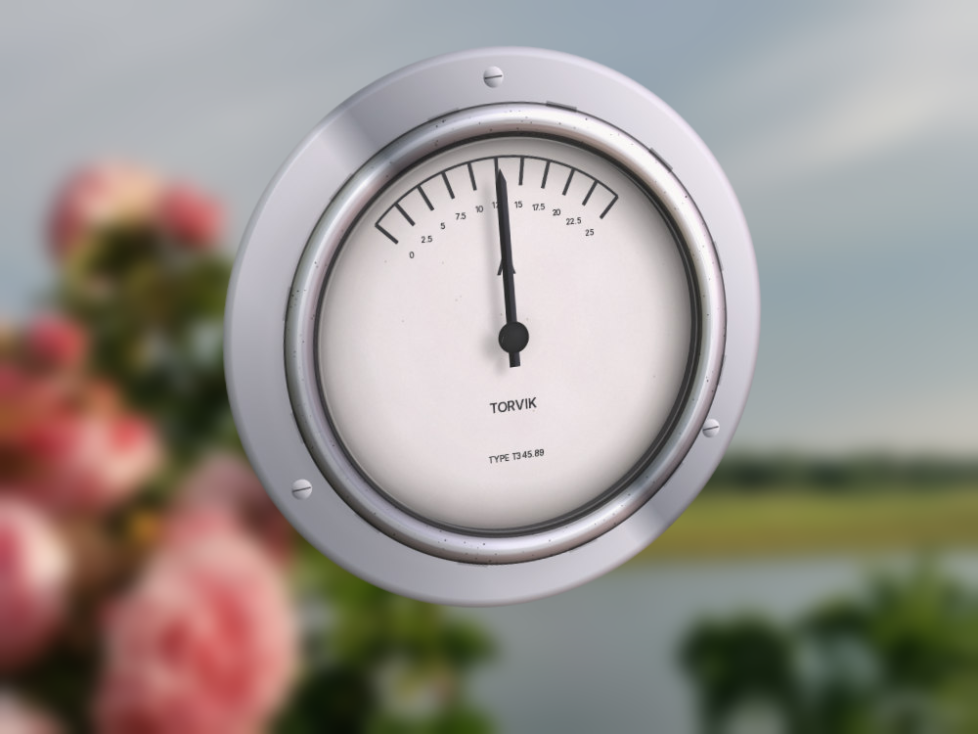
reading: {"value": 12.5, "unit": "A"}
